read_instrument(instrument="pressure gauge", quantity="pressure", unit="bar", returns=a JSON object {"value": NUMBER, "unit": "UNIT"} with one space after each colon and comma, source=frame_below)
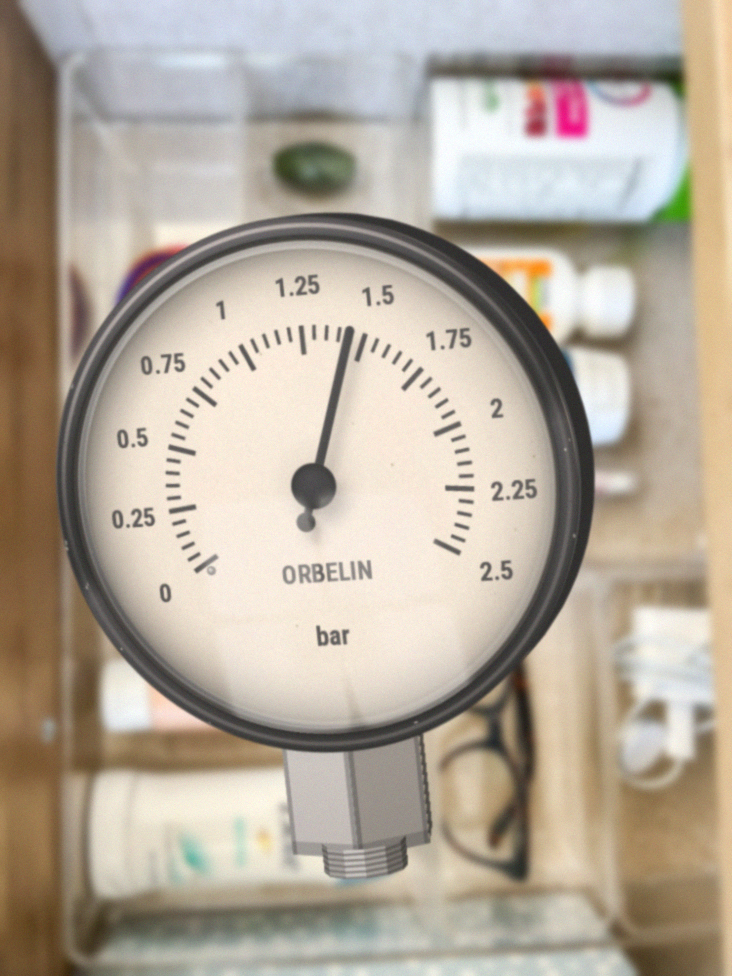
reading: {"value": 1.45, "unit": "bar"}
